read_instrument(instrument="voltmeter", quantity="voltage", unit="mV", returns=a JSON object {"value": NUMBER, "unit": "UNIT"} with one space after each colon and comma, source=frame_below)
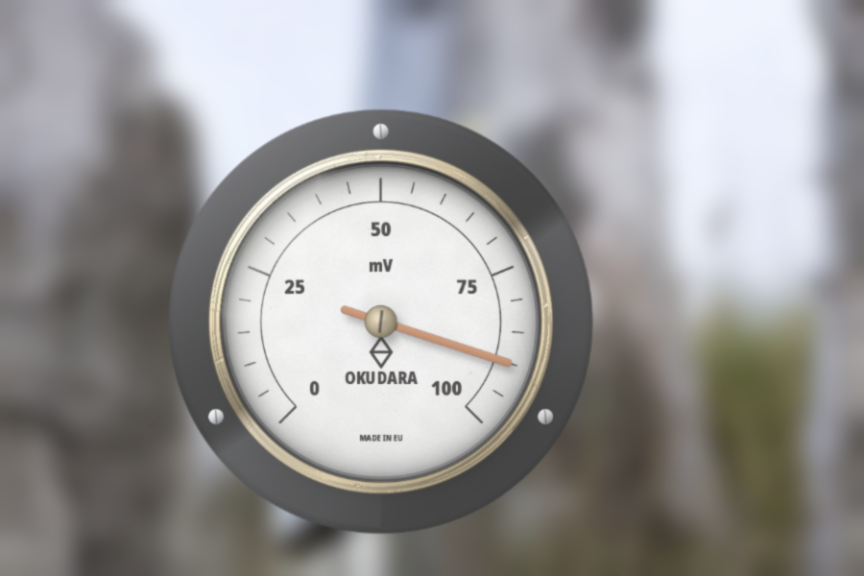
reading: {"value": 90, "unit": "mV"}
